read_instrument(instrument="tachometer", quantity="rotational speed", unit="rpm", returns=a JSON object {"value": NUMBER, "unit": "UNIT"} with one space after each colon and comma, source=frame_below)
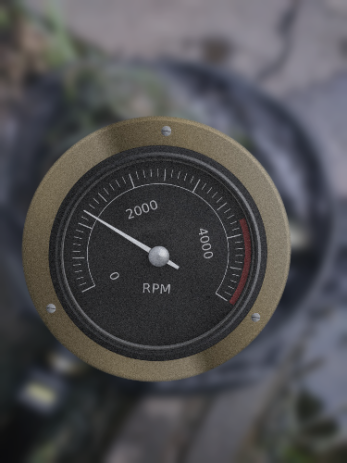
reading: {"value": 1200, "unit": "rpm"}
